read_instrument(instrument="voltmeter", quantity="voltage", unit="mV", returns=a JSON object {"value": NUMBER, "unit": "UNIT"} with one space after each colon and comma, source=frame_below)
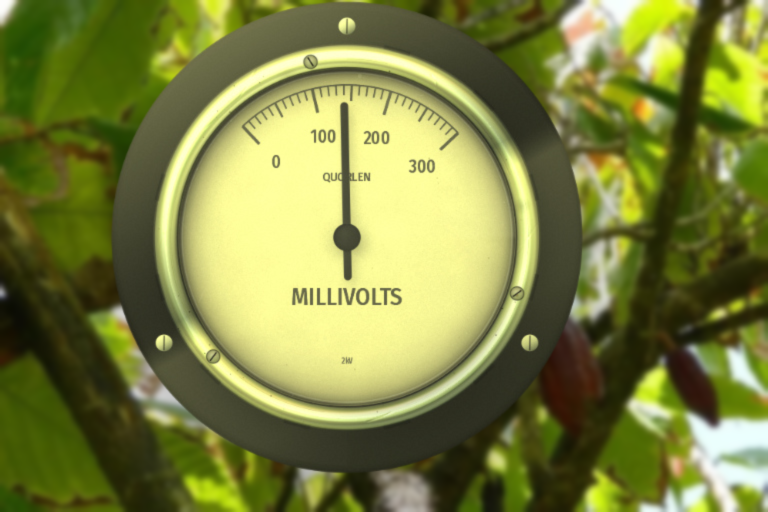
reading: {"value": 140, "unit": "mV"}
